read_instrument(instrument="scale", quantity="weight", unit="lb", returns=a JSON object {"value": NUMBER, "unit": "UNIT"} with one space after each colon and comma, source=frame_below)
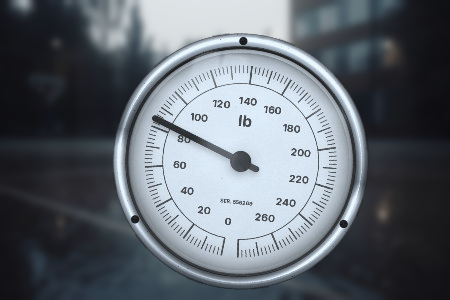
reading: {"value": 84, "unit": "lb"}
